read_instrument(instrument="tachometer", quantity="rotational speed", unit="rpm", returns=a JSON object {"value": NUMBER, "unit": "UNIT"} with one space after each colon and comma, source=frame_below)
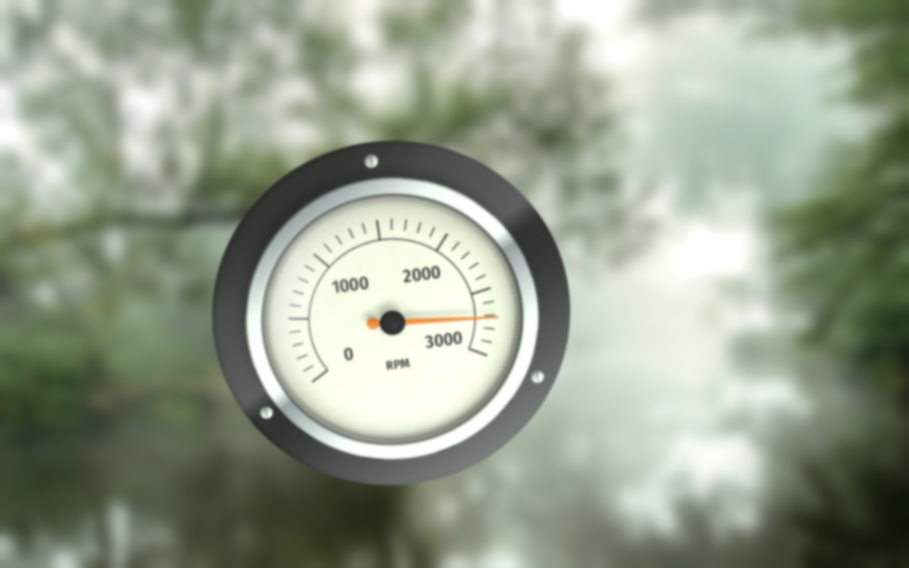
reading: {"value": 2700, "unit": "rpm"}
